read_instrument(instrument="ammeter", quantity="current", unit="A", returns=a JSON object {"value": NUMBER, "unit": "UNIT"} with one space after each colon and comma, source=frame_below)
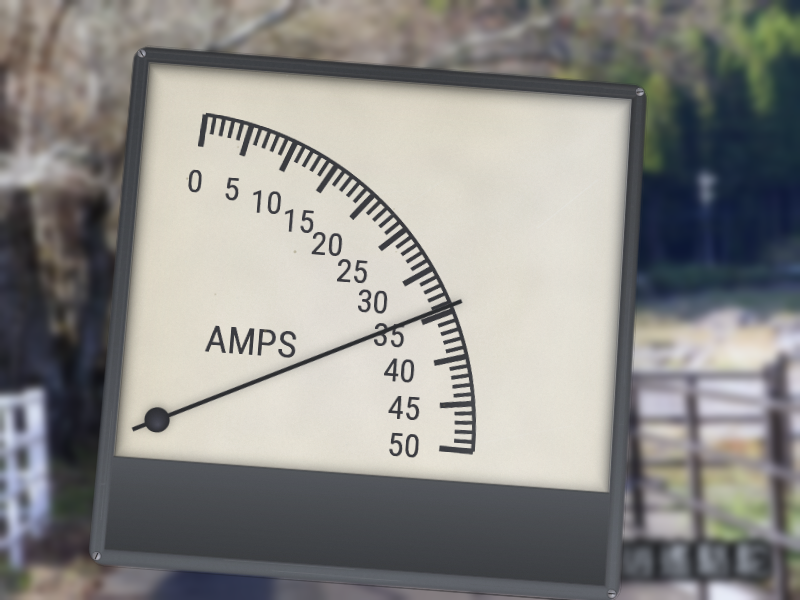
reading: {"value": 34.5, "unit": "A"}
